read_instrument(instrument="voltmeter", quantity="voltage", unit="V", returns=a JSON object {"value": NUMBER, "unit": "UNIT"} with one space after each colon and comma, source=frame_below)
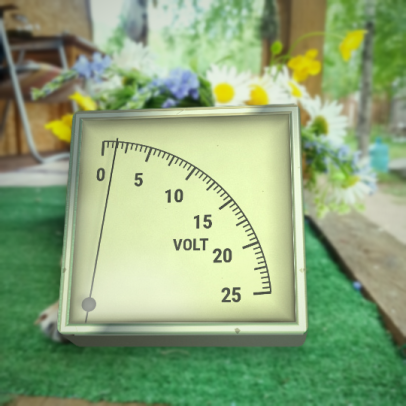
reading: {"value": 1.5, "unit": "V"}
